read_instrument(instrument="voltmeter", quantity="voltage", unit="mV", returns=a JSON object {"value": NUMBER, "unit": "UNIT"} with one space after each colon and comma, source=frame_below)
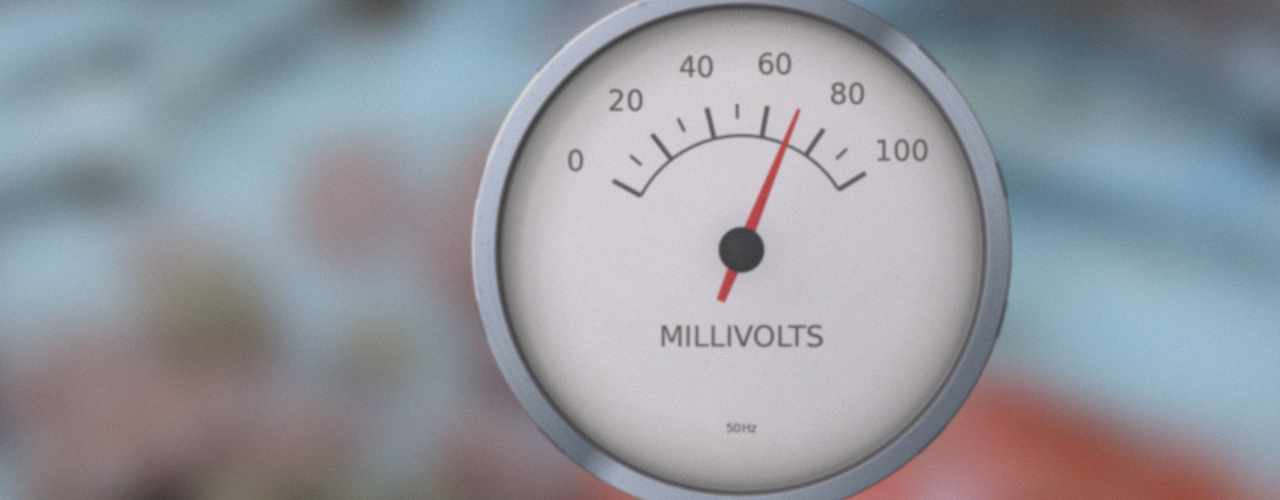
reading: {"value": 70, "unit": "mV"}
